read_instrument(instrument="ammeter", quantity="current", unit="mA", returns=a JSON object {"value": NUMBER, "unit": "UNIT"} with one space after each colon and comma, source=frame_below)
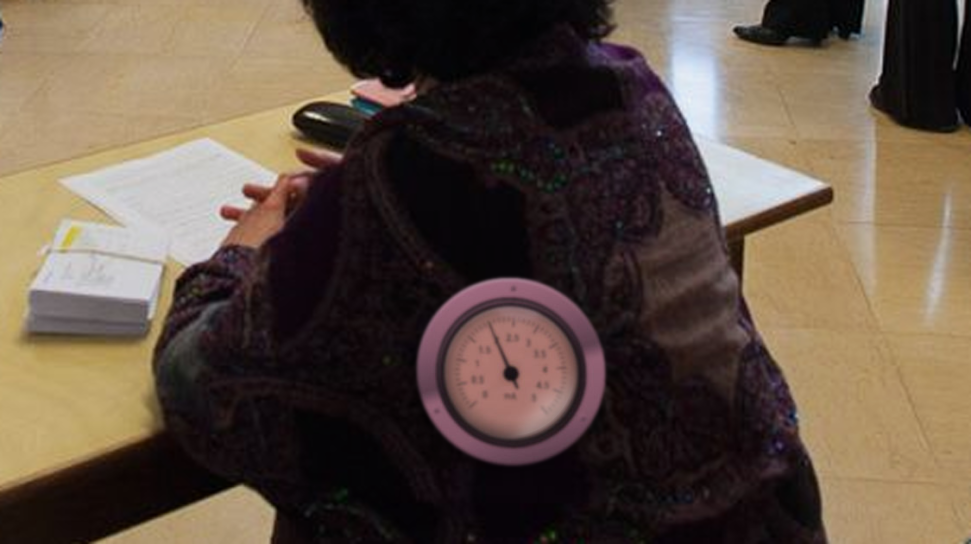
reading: {"value": 2, "unit": "mA"}
